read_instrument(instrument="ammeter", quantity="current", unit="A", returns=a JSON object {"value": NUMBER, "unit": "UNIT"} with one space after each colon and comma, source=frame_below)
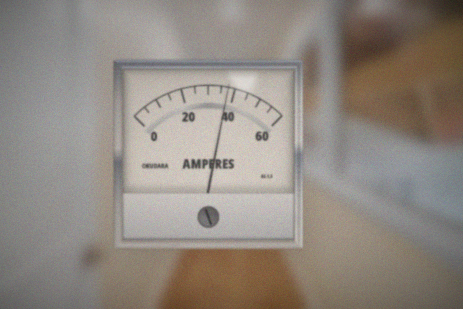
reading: {"value": 37.5, "unit": "A"}
